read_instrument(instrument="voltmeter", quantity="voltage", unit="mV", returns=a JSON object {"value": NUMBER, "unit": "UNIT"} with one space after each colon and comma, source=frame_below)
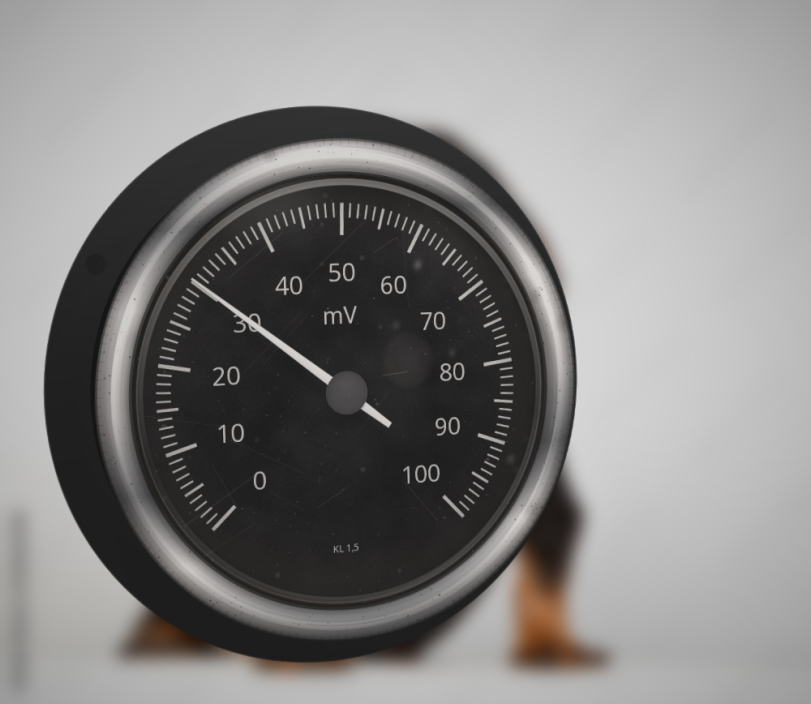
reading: {"value": 30, "unit": "mV"}
